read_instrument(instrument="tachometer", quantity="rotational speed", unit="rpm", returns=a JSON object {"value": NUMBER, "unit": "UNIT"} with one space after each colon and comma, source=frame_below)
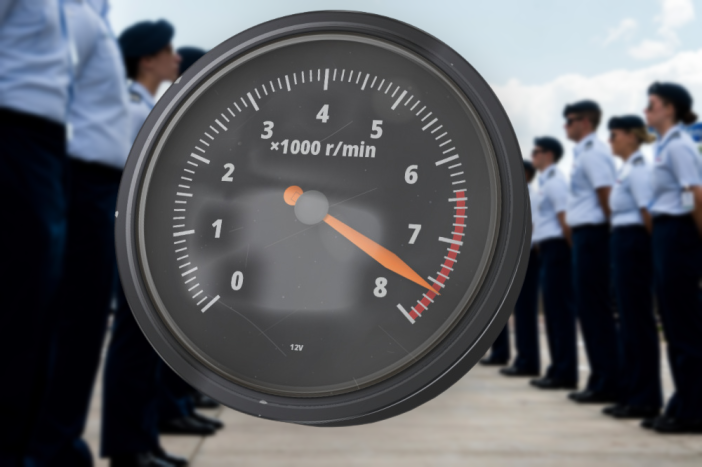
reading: {"value": 7600, "unit": "rpm"}
